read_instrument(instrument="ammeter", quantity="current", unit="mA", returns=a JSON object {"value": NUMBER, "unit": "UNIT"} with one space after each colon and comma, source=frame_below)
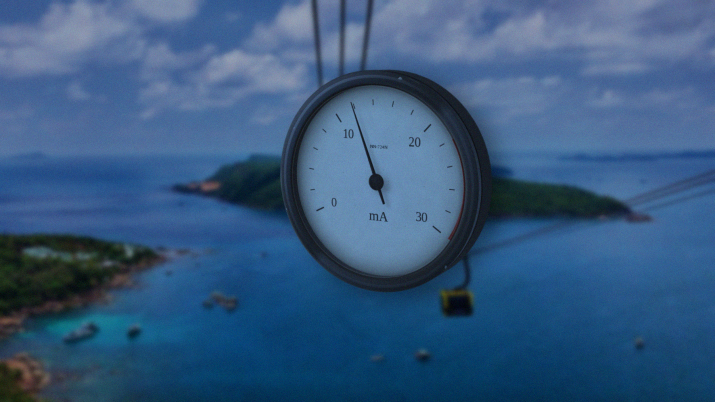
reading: {"value": 12, "unit": "mA"}
